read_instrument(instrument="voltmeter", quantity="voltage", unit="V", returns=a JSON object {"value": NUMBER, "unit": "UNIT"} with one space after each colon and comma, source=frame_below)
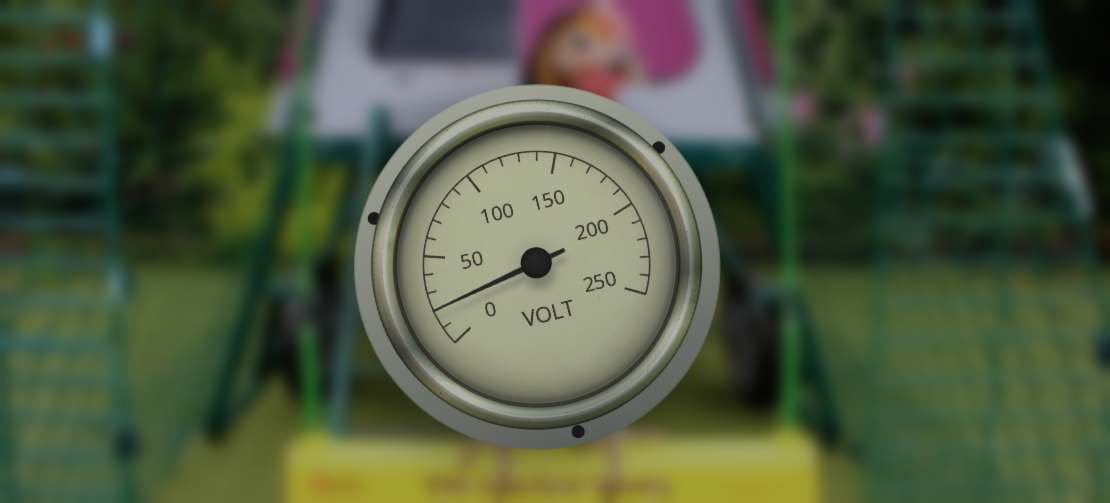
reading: {"value": 20, "unit": "V"}
